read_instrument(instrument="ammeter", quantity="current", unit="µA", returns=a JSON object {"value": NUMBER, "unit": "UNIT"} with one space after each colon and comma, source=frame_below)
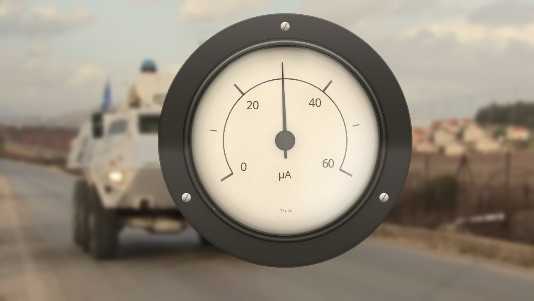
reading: {"value": 30, "unit": "µA"}
